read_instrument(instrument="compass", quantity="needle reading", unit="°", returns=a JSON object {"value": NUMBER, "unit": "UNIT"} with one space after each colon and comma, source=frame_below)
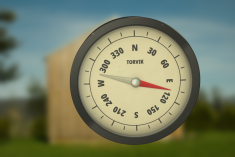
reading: {"value": 105, "unit": "°"}
